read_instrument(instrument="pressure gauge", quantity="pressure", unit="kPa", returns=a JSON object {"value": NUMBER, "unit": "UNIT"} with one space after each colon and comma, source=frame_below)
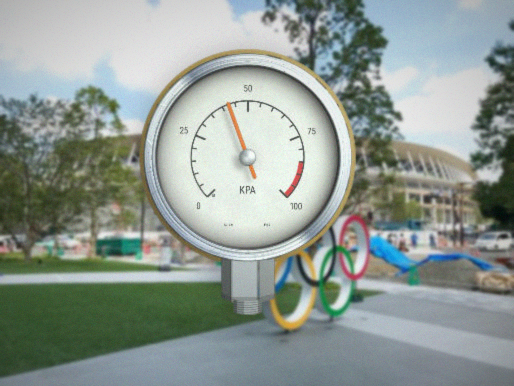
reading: {"value": 42.5, "unit": "kPa"}
